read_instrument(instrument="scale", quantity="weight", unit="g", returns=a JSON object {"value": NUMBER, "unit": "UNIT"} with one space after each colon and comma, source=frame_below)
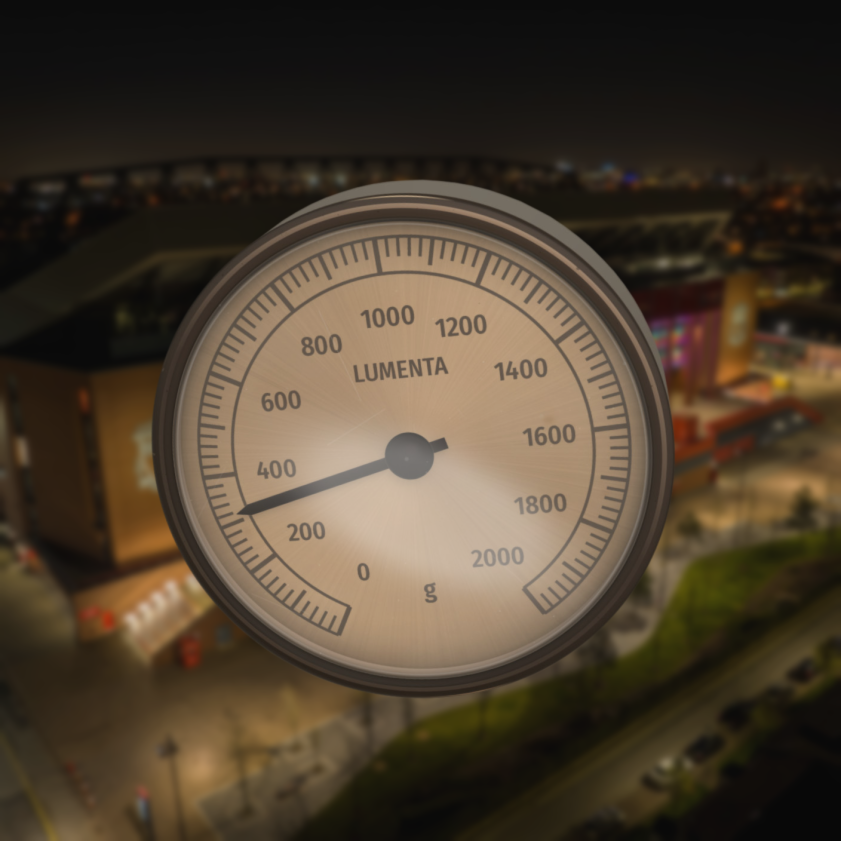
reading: {"value": 320, "unit": "g"}
